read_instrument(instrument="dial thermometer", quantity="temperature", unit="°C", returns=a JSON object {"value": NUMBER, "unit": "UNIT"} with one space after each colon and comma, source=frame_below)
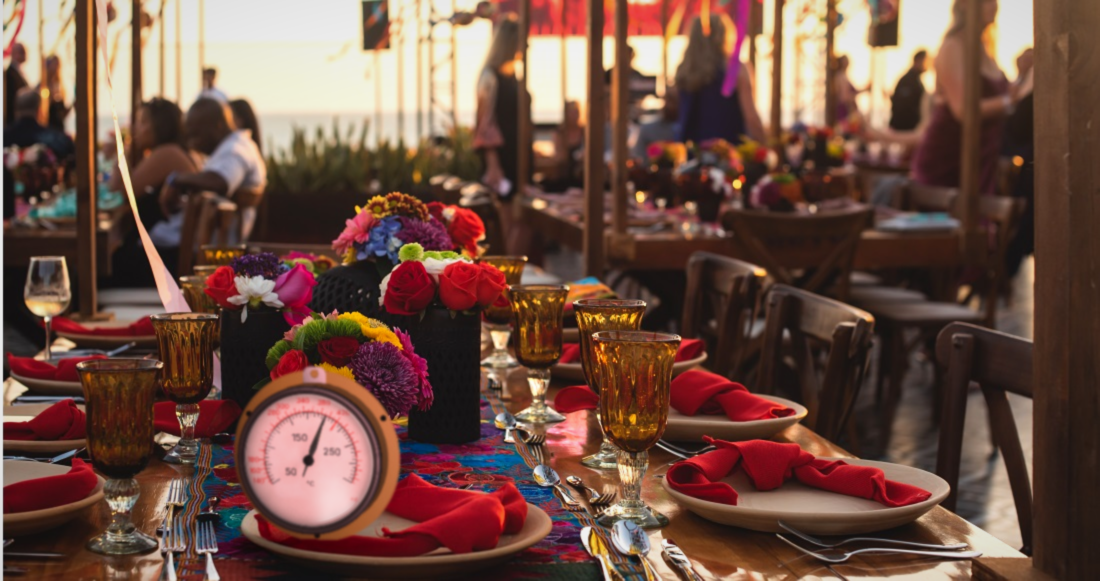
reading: {"value": 200, "unit": "°C"}
